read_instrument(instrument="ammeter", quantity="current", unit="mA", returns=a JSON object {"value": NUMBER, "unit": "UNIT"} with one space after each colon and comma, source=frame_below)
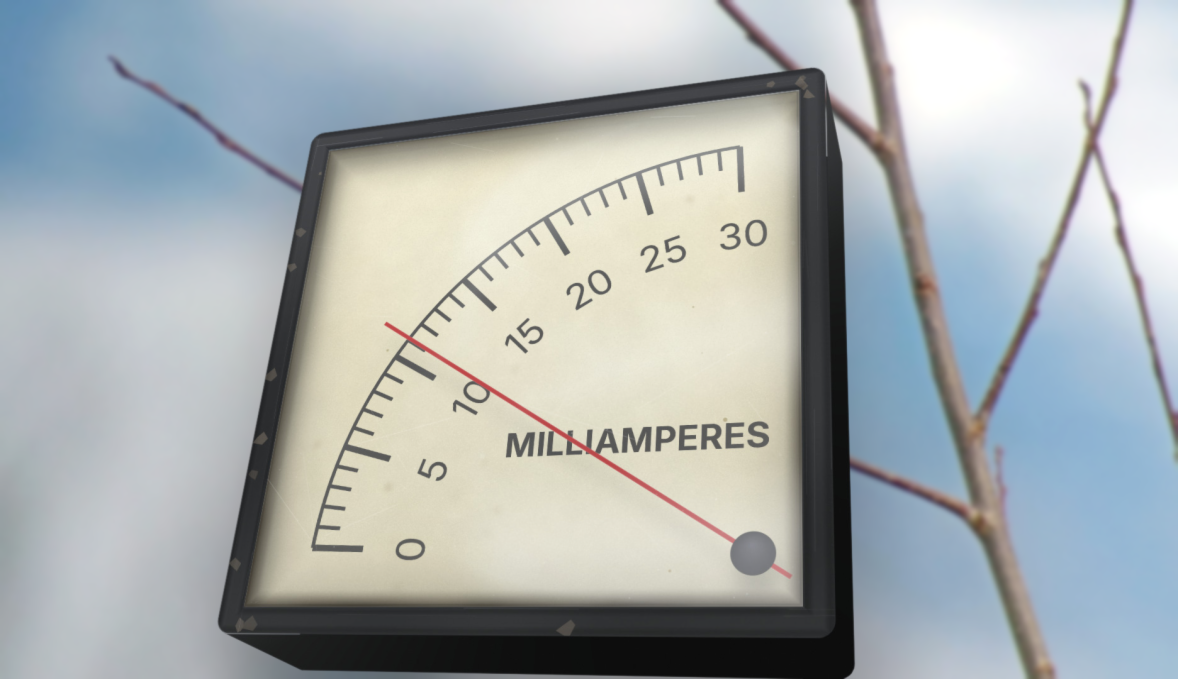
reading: {"value": 11, "unit": "mA"}
